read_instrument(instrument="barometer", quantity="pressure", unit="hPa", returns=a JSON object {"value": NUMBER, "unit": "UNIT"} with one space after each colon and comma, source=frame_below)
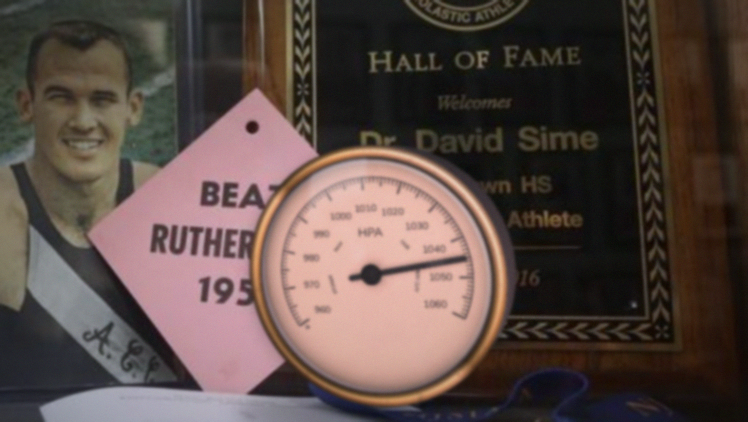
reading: {"value": 1045, "unit": "hPa"}
